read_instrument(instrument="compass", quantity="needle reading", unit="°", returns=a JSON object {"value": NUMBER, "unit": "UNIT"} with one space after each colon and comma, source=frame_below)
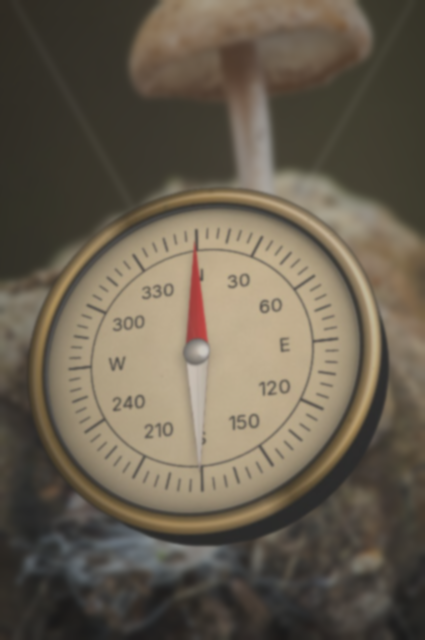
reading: {"value": 0, "unit": "°"}
